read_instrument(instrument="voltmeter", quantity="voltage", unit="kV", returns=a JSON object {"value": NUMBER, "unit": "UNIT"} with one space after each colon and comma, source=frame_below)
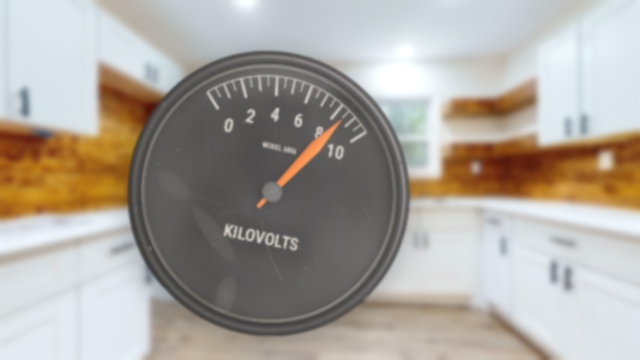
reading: {"value": 8.5, "unit": "kV"}
